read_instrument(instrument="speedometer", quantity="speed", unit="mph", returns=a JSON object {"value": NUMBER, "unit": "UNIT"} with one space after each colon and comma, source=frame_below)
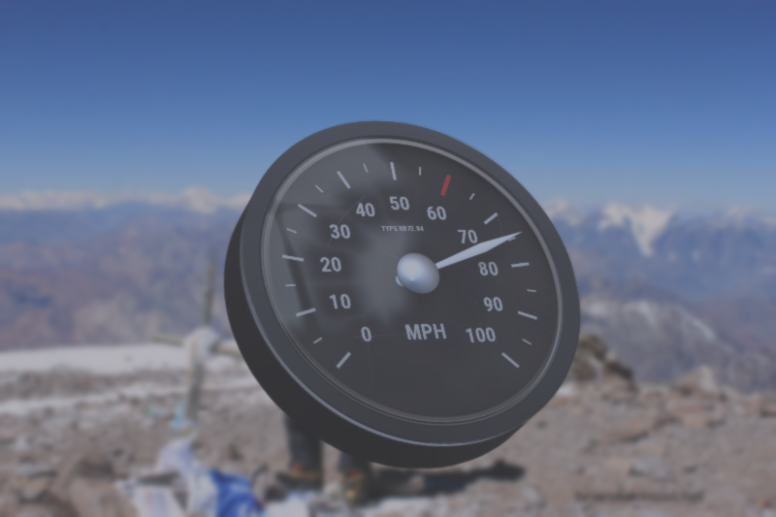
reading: {"value": 75, "unit": "mph"}
